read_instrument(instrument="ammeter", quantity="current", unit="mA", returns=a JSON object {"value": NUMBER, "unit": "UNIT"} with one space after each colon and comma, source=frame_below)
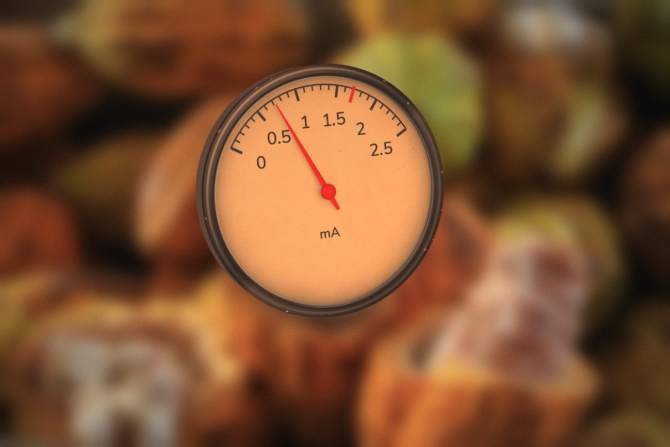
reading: {"value": 0.7, "unit": "mA"}
